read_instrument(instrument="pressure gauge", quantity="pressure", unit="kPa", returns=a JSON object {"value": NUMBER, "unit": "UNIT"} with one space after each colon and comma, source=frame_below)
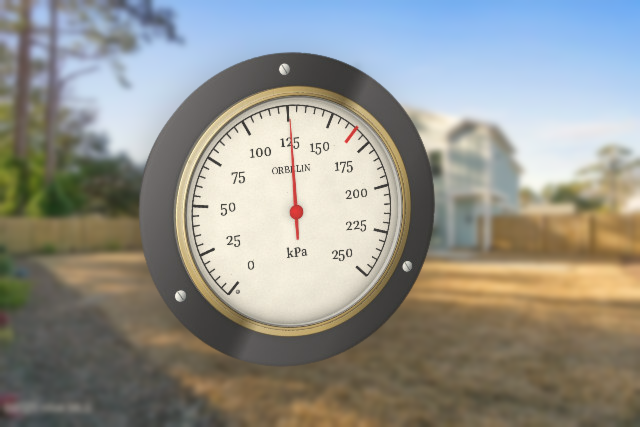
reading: {"value": 125, "unit": "kPa"}
